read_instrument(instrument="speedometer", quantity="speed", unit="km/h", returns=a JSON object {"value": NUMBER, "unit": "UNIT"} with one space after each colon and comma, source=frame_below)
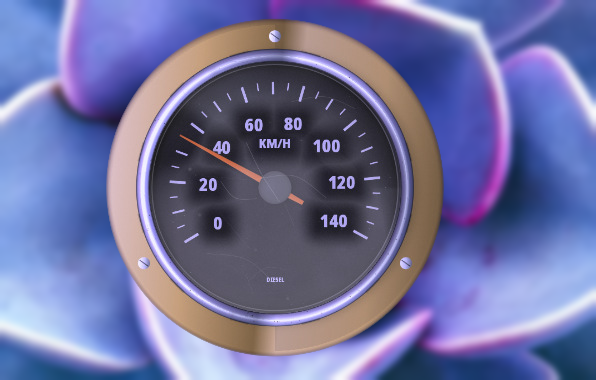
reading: {"value": 35, "unit": "km/h"}
